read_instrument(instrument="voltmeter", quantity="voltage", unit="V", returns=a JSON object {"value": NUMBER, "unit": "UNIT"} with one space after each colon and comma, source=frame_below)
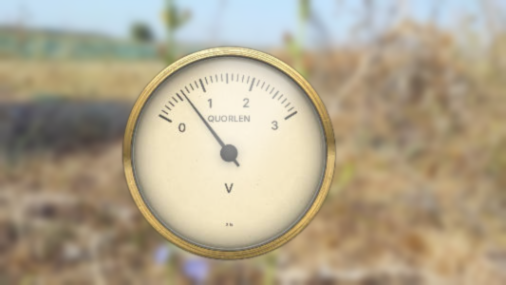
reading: {"value": 0.6, "unit": "V"}
